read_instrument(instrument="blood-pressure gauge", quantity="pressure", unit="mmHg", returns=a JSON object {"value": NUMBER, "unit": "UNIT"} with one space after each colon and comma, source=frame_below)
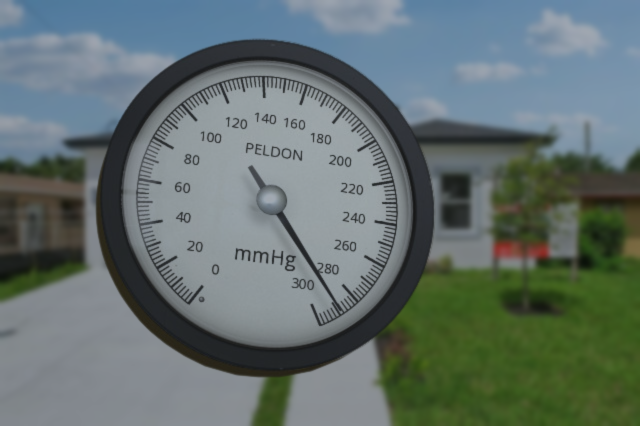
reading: {"value": 290, "unit": "mmHg"}
